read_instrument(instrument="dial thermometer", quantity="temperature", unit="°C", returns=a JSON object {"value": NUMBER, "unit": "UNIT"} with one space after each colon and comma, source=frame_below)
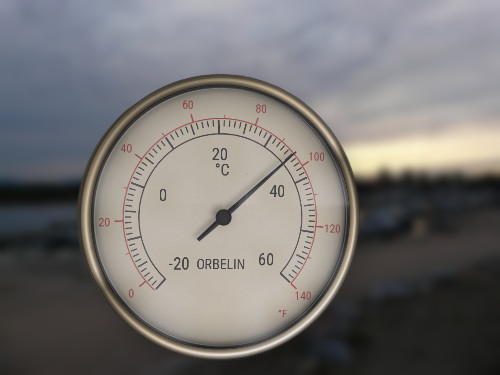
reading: {"value": 35, "unit": "°C"}
